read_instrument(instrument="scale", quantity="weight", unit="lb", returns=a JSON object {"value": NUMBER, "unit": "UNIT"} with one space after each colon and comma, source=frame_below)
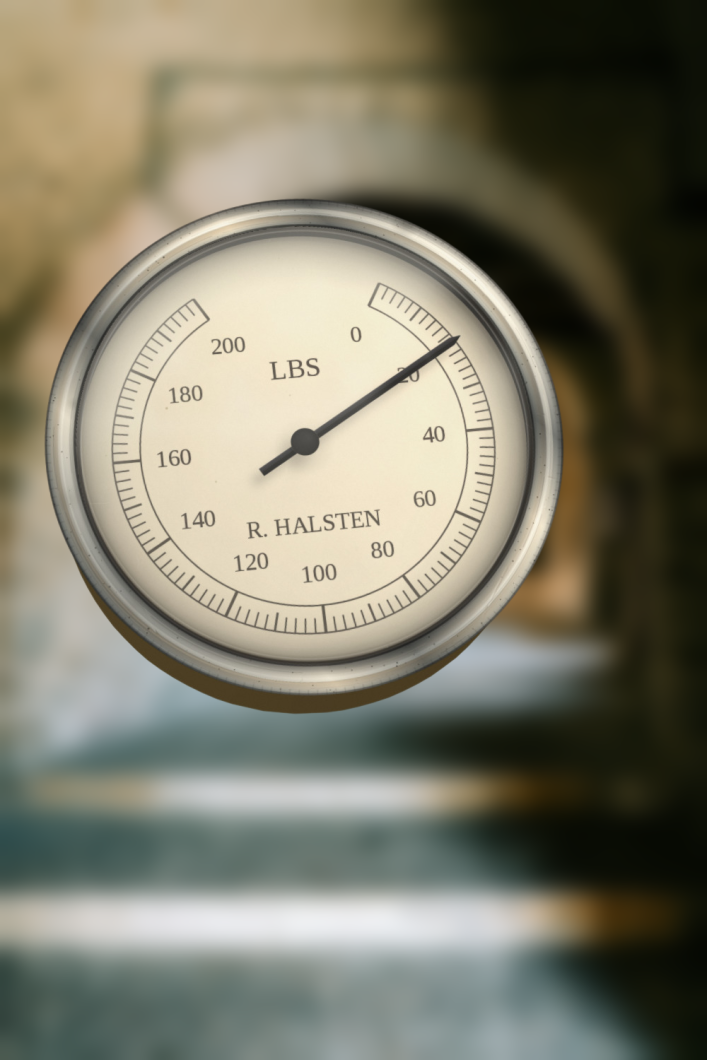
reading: {"value": 20, "unit": "lb"}
